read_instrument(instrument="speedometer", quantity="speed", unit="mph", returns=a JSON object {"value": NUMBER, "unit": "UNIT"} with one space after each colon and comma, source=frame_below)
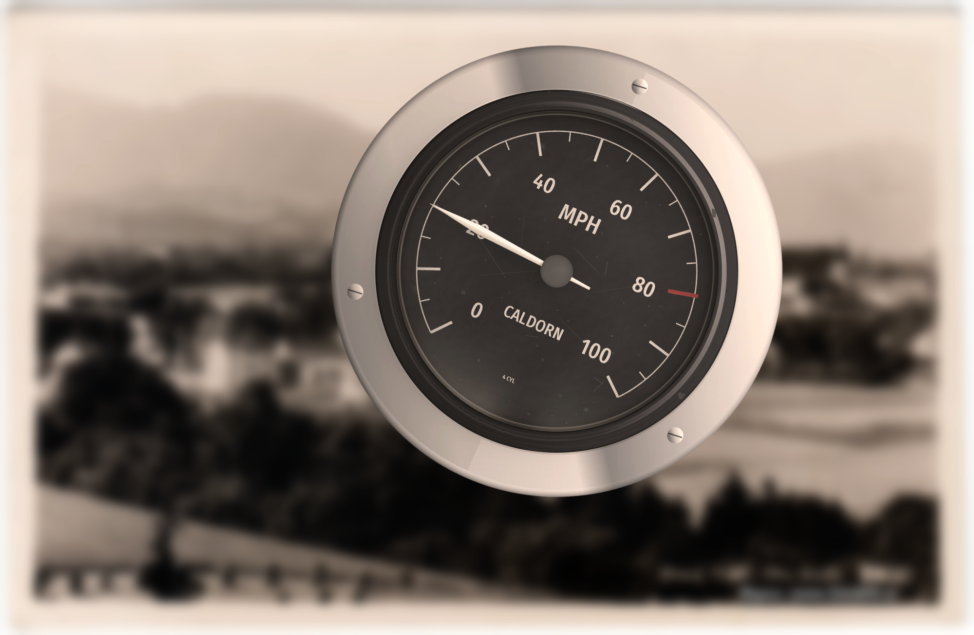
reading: {"value": 20, "unit": "mph"}
